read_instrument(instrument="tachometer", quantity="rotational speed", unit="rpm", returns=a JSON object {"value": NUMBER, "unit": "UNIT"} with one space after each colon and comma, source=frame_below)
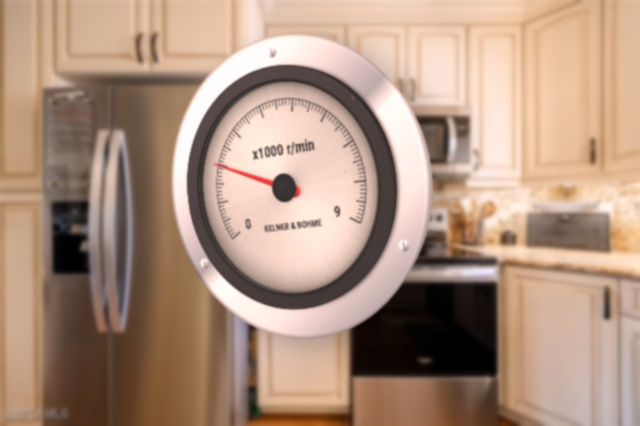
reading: {"value": 2000, "unit": "rpm"}
